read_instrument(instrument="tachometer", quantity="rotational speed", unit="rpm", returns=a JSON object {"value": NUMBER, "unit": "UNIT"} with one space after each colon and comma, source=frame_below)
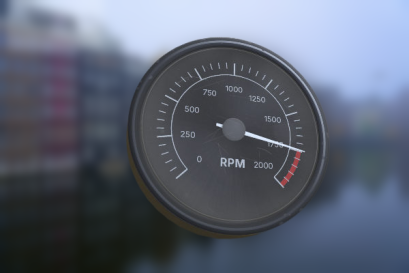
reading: {"value": 1750, "unit": "rpm"}
